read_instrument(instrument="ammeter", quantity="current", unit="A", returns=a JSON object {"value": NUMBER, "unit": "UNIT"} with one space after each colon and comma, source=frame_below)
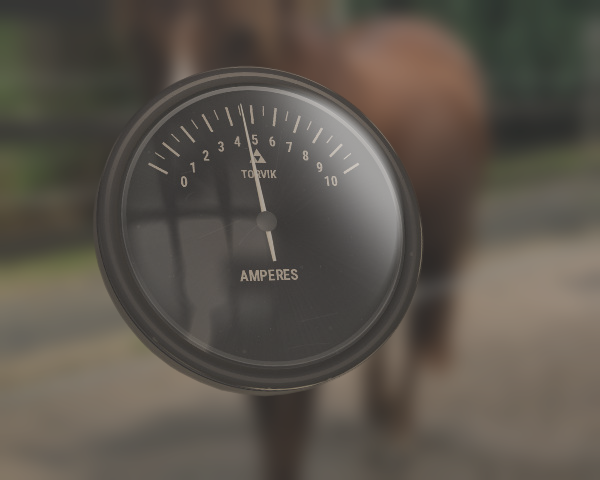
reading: {"value": 4.5, "unit": "A"}
